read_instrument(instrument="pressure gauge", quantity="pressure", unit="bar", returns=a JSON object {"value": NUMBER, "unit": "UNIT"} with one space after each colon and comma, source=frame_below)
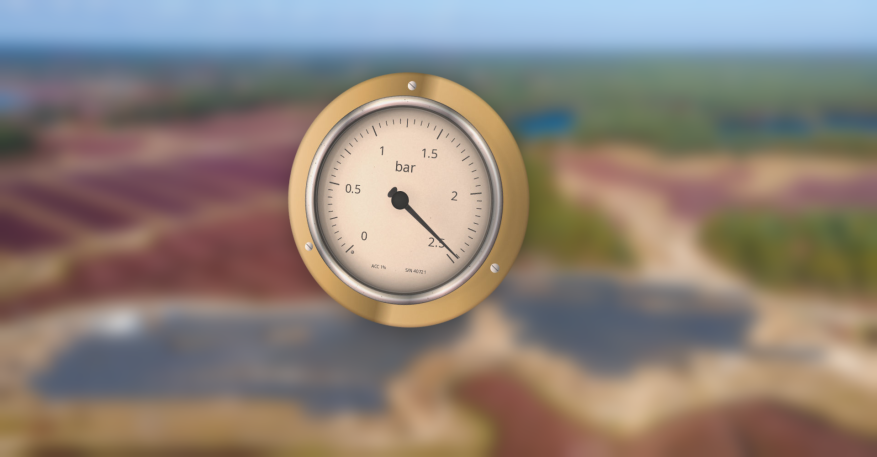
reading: {"value": 2.45, "unit": "bar"}
